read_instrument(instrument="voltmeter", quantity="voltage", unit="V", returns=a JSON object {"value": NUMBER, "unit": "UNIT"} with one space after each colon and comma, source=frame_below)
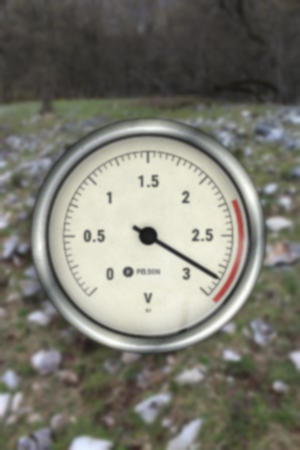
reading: {"value": 2.85, "unit": "V"}
